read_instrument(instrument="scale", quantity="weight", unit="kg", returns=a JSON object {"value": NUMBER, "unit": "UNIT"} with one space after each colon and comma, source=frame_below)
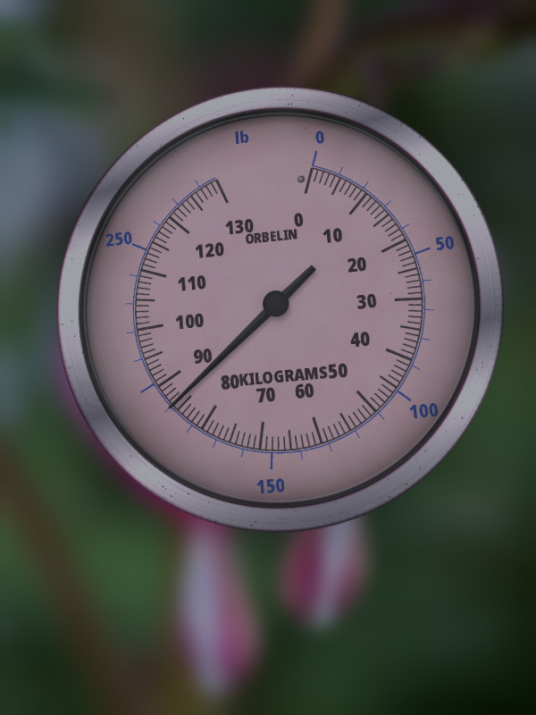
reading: {"value": 86, "unit": "kg"}
